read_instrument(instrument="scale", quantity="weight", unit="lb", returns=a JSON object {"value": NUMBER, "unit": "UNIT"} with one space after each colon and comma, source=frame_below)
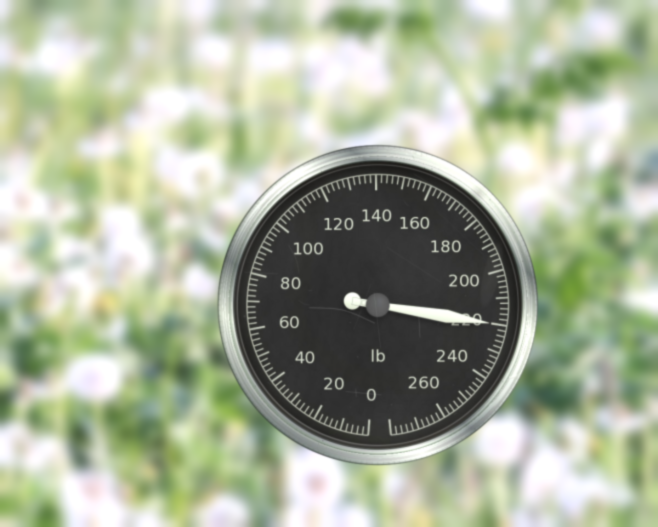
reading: {"value": 220, "unit": "lb"}
